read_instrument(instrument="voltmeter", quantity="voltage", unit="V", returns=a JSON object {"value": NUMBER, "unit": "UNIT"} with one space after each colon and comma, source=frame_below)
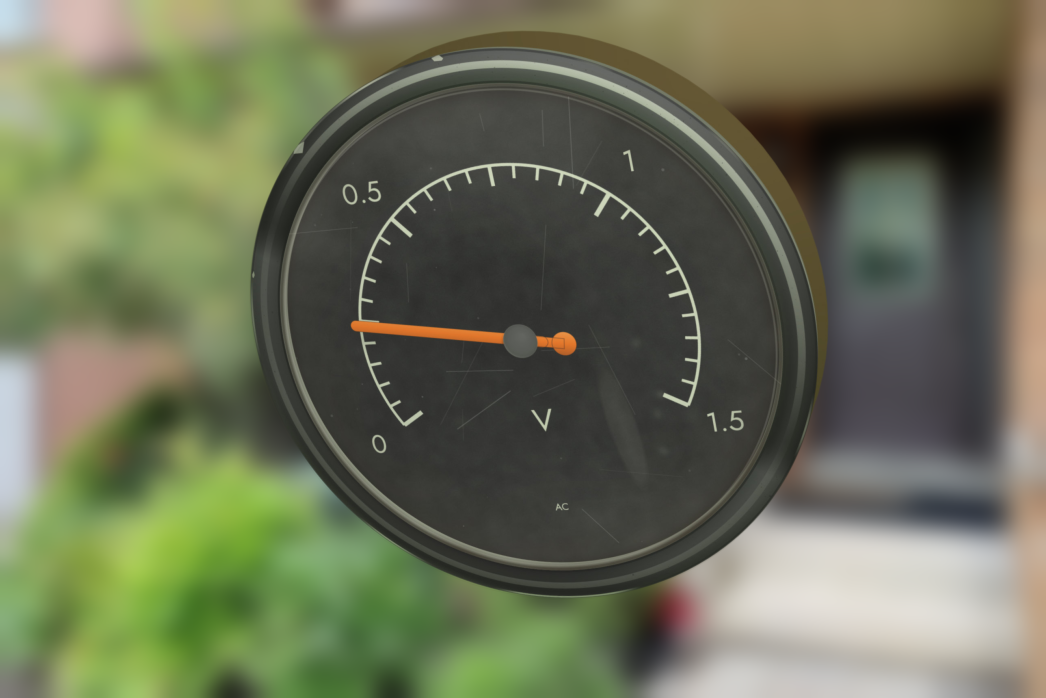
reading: {"value": 0.25, "unit": "V"}
